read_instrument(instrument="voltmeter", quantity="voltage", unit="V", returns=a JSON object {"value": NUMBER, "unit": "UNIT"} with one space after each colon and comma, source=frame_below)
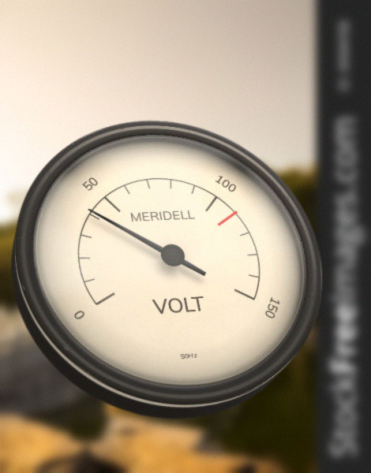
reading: {"value": 40, "unit": "V"}
